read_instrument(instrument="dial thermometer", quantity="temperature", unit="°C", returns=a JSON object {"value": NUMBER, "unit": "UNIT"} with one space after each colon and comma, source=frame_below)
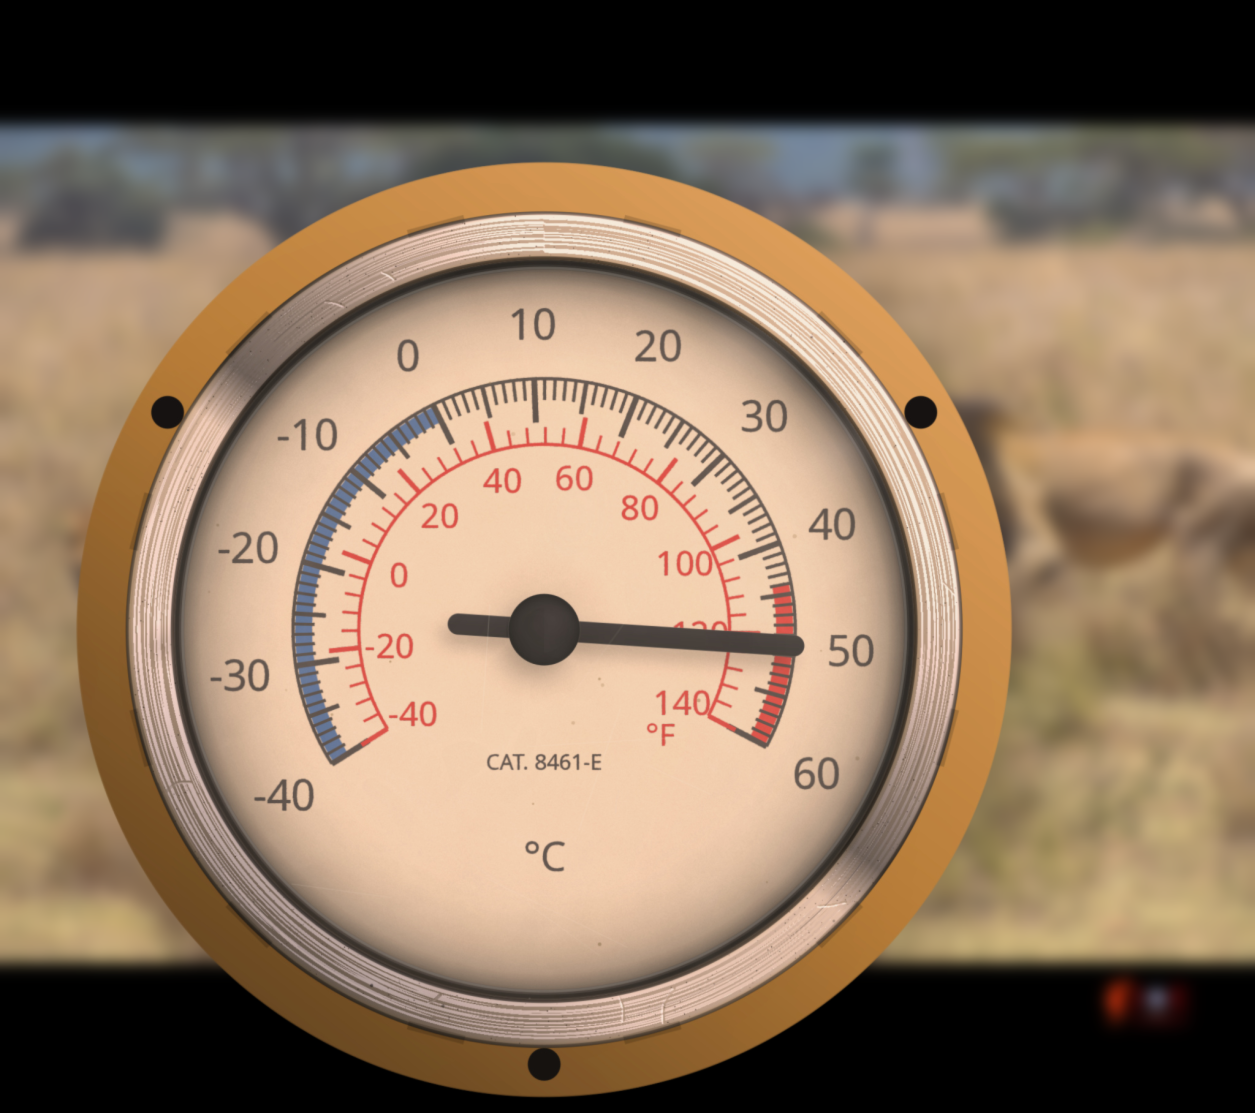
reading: {"value": 50, "unit": "°C"}
